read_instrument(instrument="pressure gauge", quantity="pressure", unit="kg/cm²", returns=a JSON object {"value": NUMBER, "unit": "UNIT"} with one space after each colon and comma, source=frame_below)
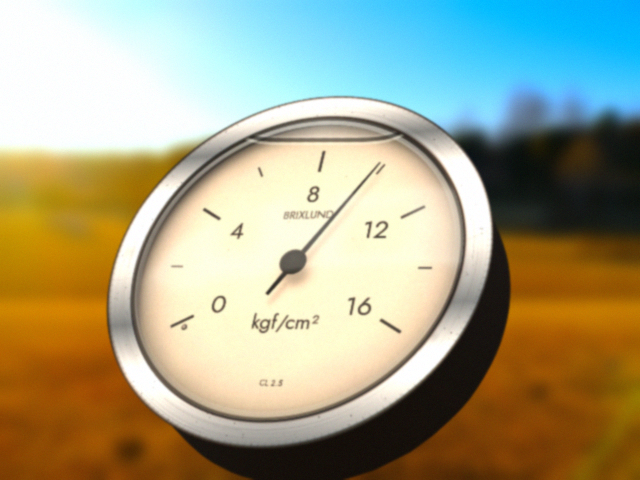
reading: {"value": 10, "unit": "kg/cm²"}
